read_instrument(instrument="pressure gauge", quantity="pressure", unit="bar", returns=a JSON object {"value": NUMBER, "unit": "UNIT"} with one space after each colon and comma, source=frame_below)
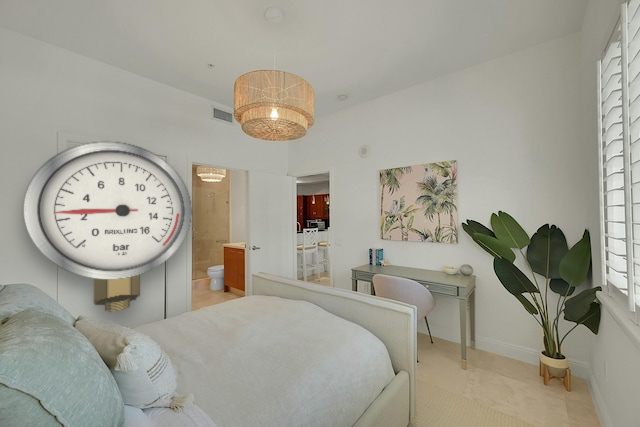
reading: {"value": 2.5, "unit": "bar"}
